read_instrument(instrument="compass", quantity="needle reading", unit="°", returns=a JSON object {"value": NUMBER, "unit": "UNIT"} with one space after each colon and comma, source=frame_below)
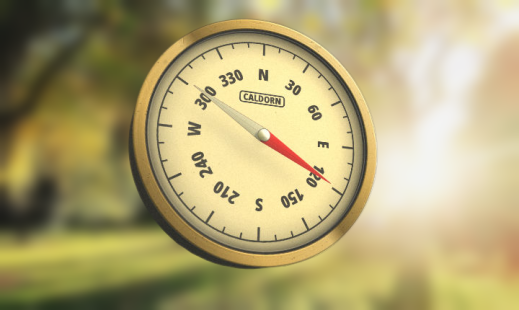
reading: {"value": 120, "unit": "°"}
